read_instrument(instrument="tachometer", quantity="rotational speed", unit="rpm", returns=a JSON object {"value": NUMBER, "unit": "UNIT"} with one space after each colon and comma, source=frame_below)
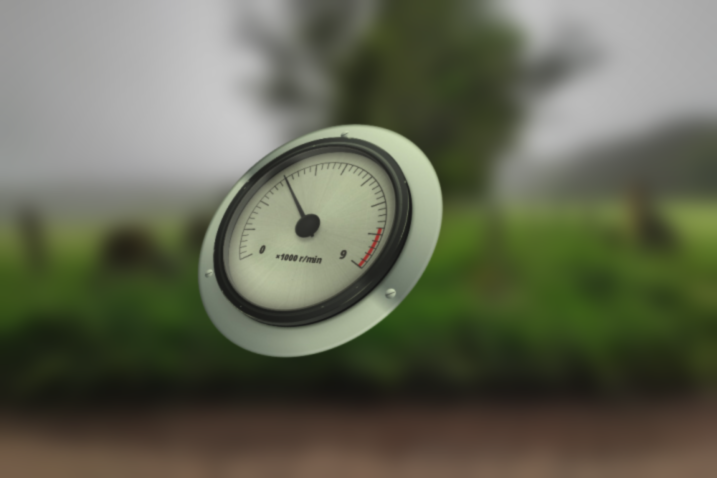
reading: {"value": 3000, "unit": "rpm"}
